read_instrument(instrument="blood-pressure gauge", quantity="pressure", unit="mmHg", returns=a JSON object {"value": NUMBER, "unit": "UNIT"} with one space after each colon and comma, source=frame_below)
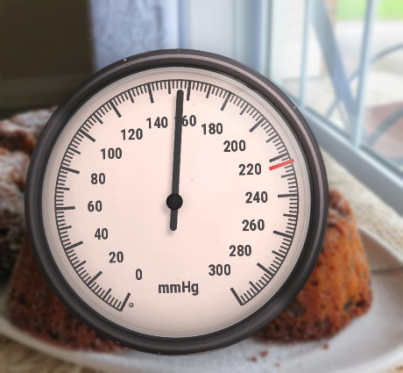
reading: {"value": 156, "unit": "mmHg"}
